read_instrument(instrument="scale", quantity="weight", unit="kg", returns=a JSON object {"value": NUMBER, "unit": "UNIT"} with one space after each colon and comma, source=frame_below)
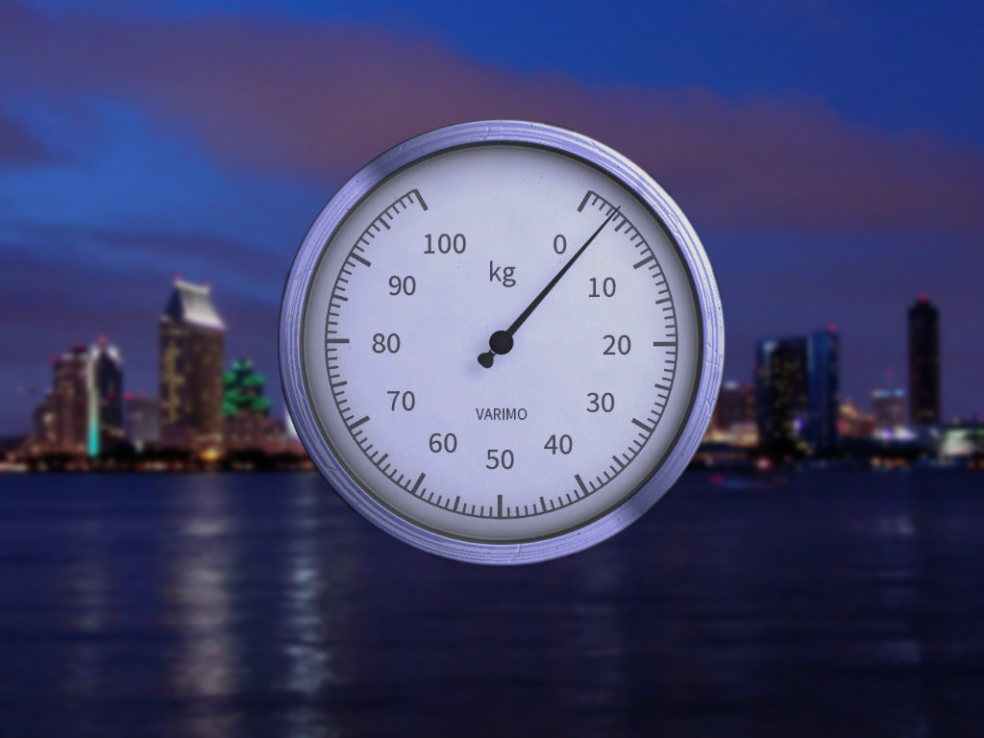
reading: {"value": 3.5, "unit": "kg"}
